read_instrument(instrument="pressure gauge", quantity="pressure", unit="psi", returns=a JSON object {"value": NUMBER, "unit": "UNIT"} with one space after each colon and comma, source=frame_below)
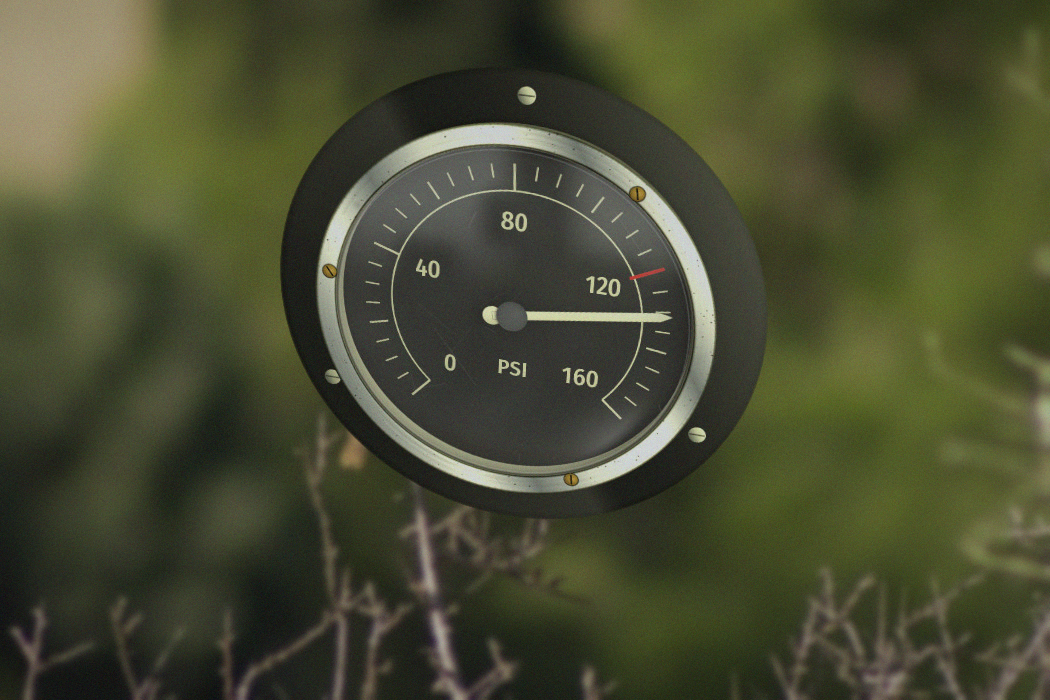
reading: {"value": 130, "unit": "psi"}
